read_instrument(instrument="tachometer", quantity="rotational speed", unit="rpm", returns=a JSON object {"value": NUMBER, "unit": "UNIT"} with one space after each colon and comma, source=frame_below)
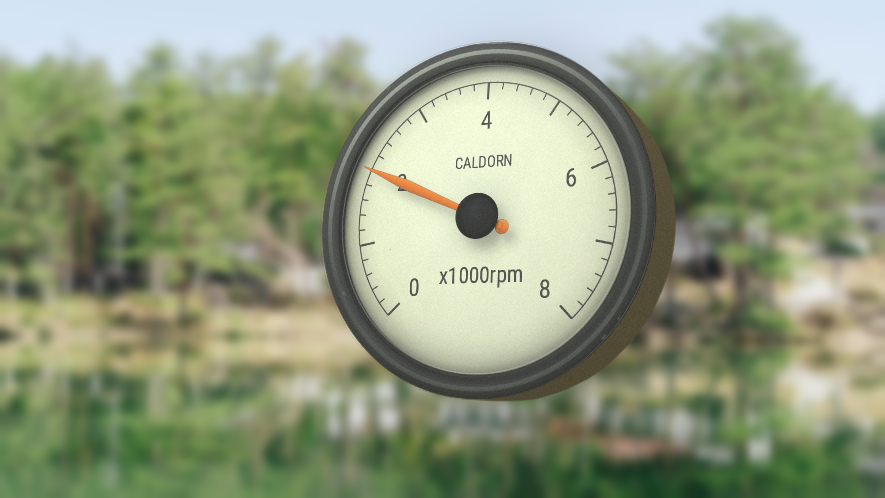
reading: {"value": 2000, "unit": "rpm"}
